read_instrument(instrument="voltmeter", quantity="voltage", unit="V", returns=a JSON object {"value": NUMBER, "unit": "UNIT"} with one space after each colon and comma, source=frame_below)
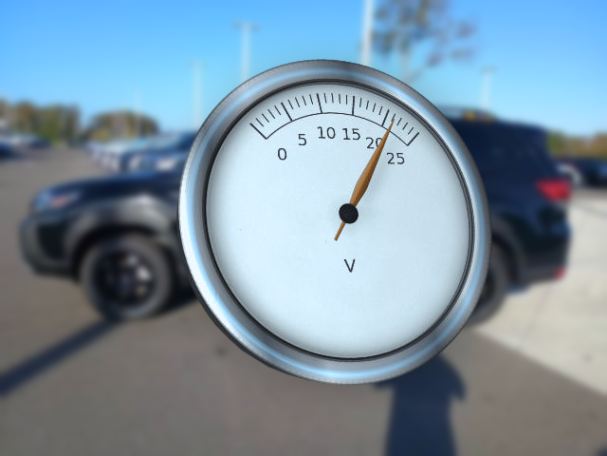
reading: {"value": 21, "unit": "V"}
